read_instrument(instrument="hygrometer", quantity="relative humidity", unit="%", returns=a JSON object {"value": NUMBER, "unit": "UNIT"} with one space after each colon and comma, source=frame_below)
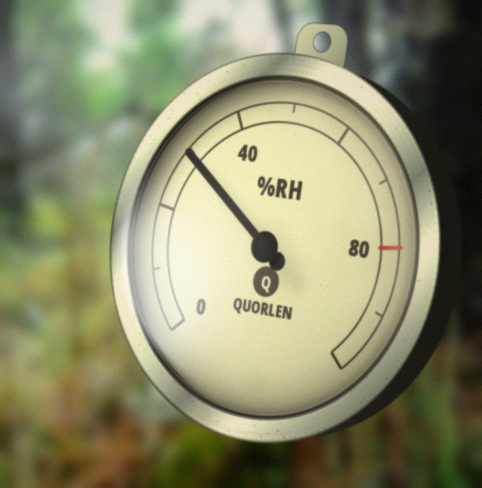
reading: {"value": 30, "unit": "%"}
